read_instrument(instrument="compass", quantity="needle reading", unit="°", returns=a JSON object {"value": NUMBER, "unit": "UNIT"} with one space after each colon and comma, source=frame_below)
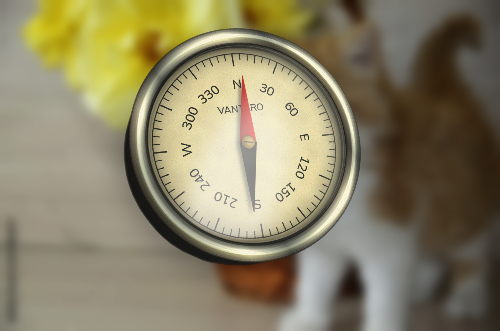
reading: {"value": 5, "unit": "°"}
